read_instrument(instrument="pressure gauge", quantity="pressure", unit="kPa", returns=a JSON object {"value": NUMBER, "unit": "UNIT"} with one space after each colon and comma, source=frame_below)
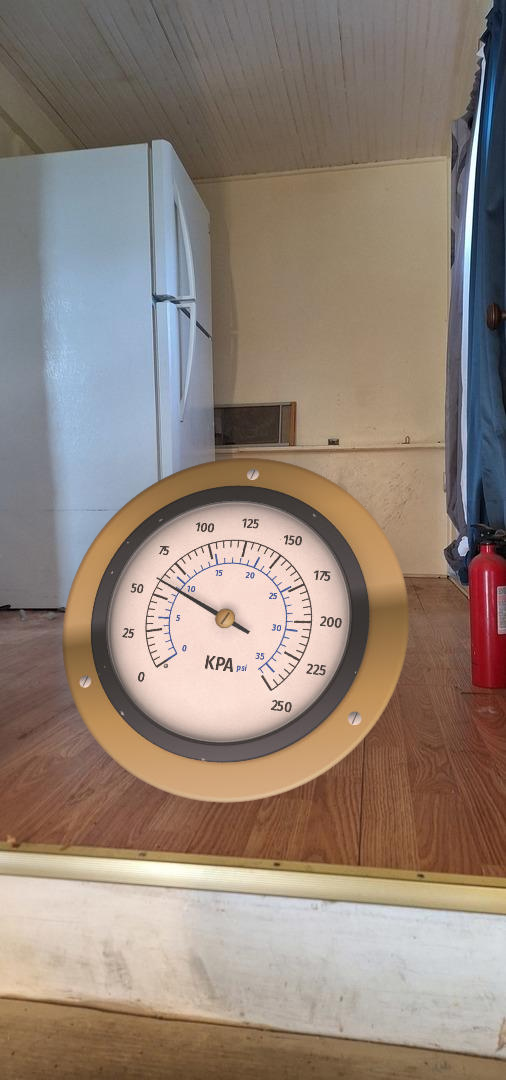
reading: {"value": 60, "unit": "kPa"}
